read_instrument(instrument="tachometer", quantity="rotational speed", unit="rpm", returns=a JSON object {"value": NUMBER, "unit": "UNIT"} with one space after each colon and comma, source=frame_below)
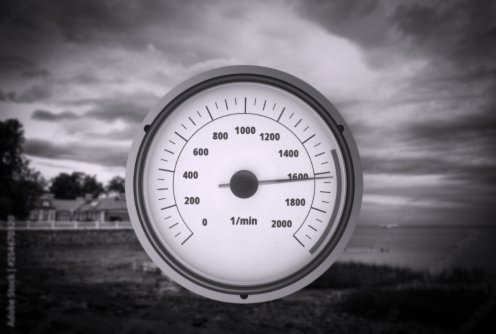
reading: {"value": 1625, "unit": "rpm"}
